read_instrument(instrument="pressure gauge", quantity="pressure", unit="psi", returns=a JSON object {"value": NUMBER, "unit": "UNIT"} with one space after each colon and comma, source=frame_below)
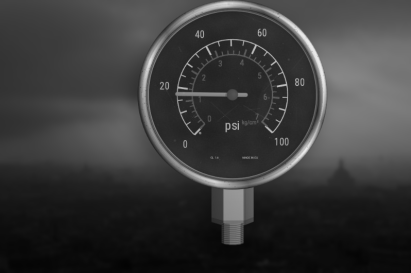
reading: {"value": 17.5, "unit": "psi"}
